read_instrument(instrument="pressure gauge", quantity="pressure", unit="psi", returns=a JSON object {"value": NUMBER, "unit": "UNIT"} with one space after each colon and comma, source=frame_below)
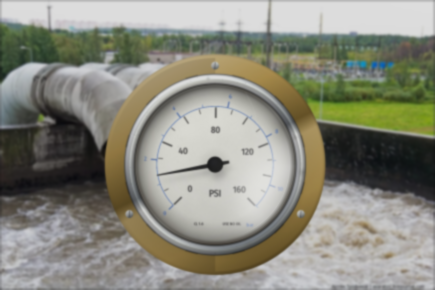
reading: {"value": 20, "unit": "psi"}
